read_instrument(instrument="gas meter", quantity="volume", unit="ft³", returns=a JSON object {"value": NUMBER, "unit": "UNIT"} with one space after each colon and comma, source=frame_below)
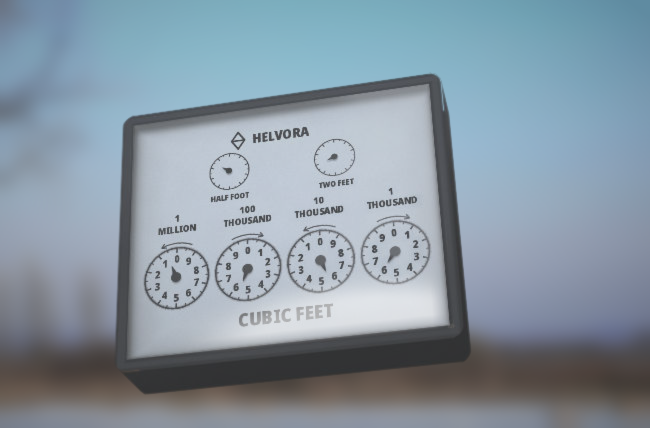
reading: {"value": 55600, "unit": "ft³"}
